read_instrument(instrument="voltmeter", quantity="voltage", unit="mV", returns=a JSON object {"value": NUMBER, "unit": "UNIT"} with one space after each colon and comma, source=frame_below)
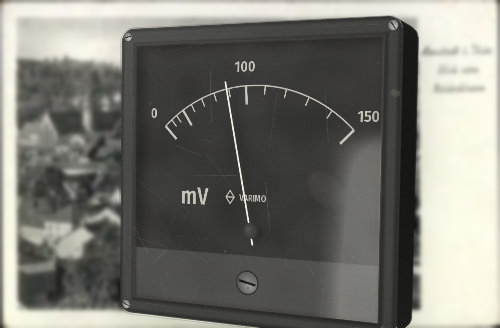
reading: {"value": 90, "unit": "mV"}
